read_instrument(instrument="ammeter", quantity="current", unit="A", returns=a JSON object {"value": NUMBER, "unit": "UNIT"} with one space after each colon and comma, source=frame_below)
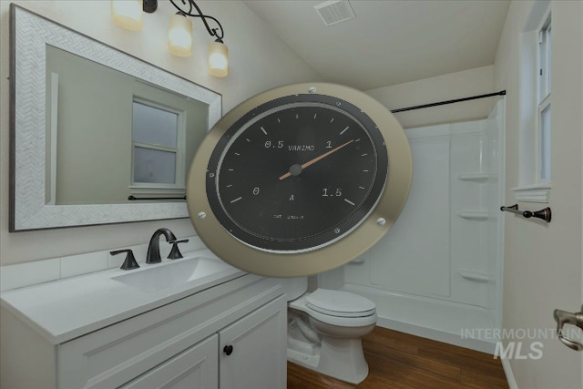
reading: {"value": 1.1, "unit": "A"}
